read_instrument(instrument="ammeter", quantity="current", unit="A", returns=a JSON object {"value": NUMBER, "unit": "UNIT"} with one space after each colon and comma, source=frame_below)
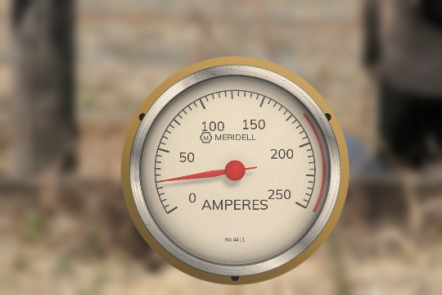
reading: {"value": 25, "unit": "A"}
